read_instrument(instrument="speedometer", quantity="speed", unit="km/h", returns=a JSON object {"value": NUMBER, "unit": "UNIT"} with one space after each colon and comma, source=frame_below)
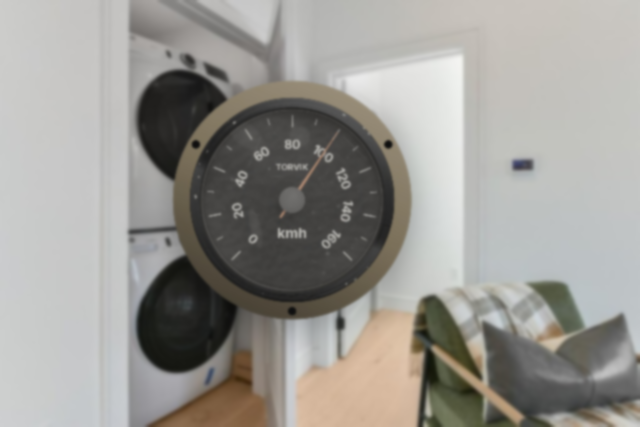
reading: {"value": 100, "unit": "km/h"}
